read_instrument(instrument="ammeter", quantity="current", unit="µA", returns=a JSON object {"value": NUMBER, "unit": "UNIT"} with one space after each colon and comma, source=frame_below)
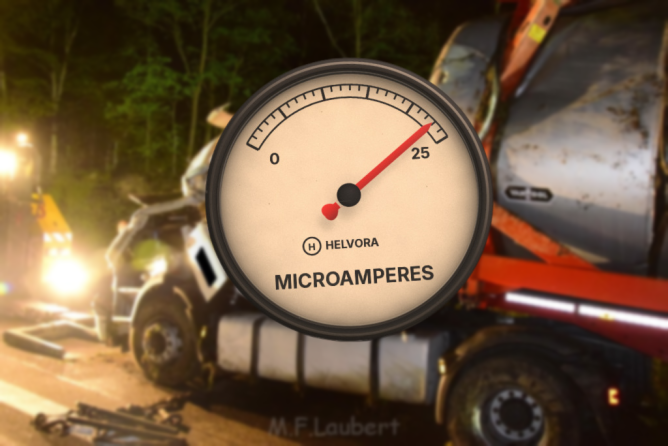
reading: {"value": 23, "unit": "µA"}
